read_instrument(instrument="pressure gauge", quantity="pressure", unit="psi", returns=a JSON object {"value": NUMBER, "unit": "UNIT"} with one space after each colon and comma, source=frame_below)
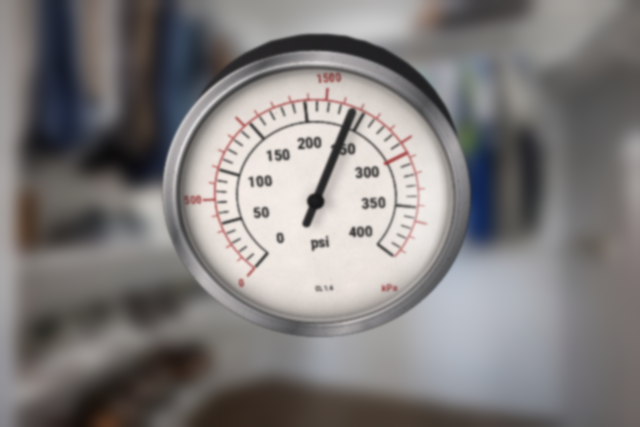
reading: {"value": 240, "unit": "psi"}
